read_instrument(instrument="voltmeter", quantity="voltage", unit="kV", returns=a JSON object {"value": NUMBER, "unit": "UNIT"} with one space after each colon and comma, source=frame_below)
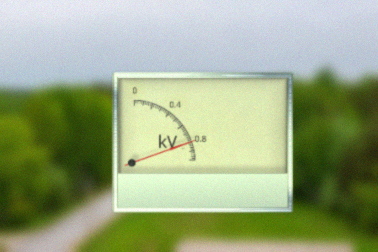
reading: {"value": 0.8, "unit": "kV"}
